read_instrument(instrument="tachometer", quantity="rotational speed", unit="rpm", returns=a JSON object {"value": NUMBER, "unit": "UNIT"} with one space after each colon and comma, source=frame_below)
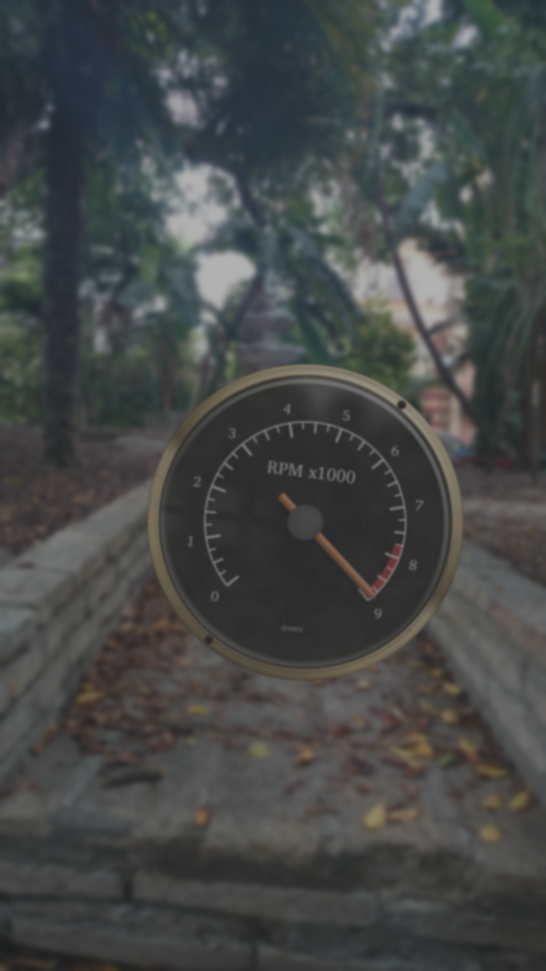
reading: {"value": 8875, "unit": "rpm"}
